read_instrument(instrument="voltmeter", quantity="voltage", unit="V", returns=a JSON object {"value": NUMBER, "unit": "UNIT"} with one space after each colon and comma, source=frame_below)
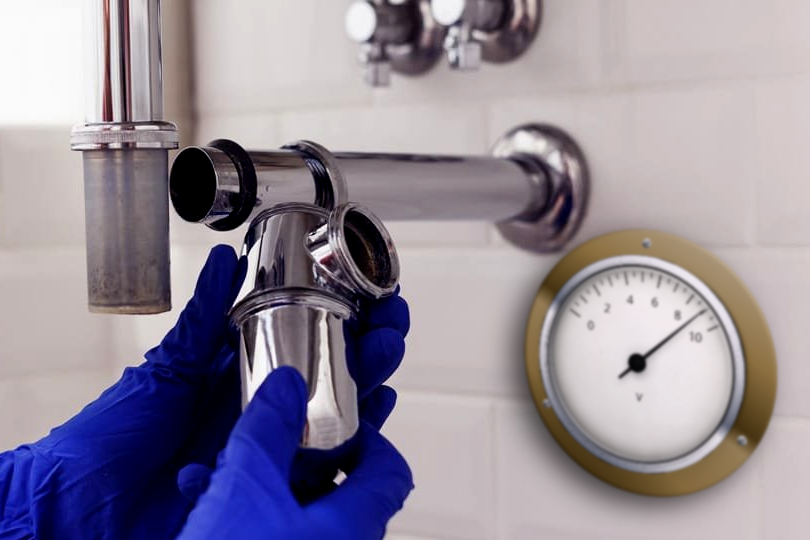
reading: {"value": 9, "unit": "V"}
